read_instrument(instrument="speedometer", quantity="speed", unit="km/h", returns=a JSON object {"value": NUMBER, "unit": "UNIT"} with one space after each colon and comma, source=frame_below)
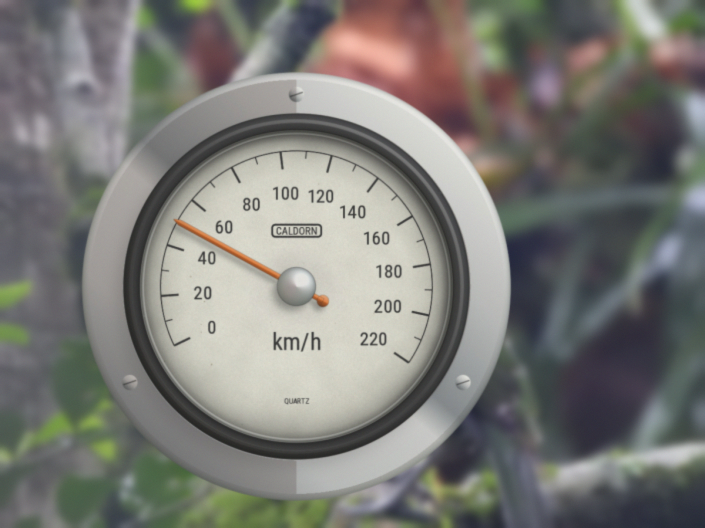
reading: {"value": 50, "unit": "km/h"}
